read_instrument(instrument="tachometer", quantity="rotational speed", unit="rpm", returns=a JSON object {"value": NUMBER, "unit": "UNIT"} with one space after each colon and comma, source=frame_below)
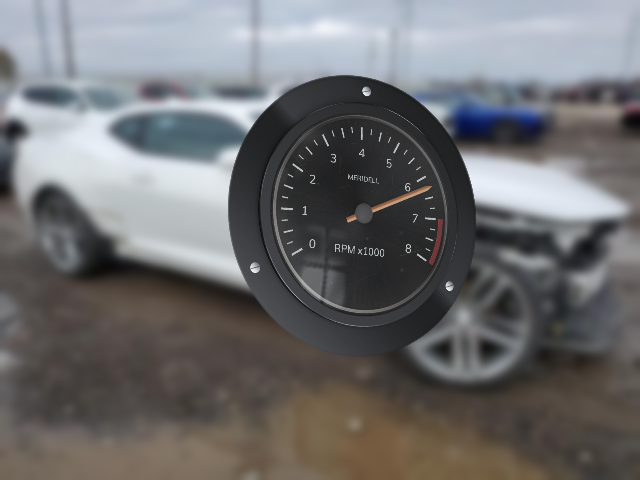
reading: {"value": 6250, "unit": "rpm"}
